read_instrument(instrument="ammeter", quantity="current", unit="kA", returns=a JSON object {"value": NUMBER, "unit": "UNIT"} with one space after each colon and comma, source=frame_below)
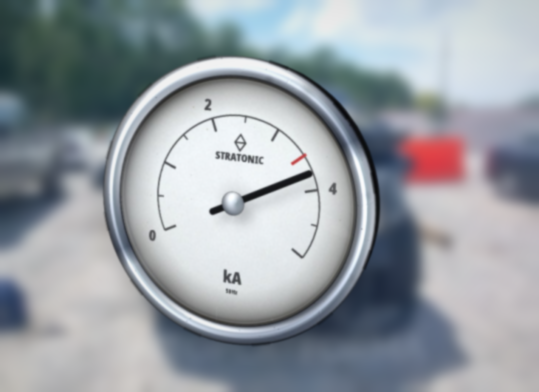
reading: {"value": 3.75, "unit": "kA"}
